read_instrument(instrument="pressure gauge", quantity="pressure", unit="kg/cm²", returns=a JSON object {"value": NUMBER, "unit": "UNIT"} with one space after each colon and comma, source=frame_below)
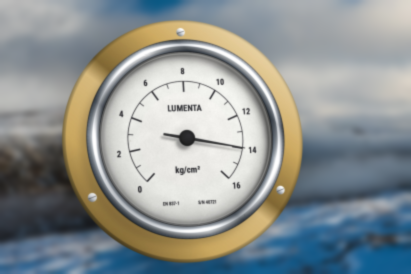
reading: {"value": 14, "unit": "kg/cm²"}
